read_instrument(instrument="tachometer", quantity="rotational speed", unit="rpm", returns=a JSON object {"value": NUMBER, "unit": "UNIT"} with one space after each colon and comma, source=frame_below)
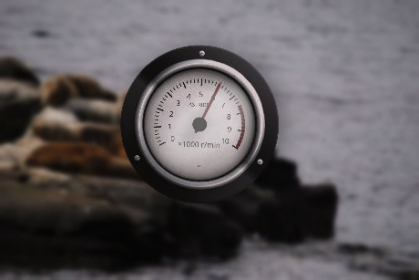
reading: {"value": 6000, "unit": "rpm"}
